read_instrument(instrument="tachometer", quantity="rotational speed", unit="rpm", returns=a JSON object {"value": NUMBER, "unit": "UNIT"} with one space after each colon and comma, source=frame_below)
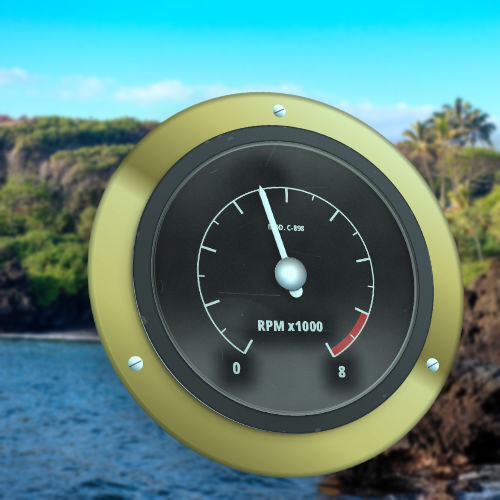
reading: {"value": 3500, "unit": "rpm"}
